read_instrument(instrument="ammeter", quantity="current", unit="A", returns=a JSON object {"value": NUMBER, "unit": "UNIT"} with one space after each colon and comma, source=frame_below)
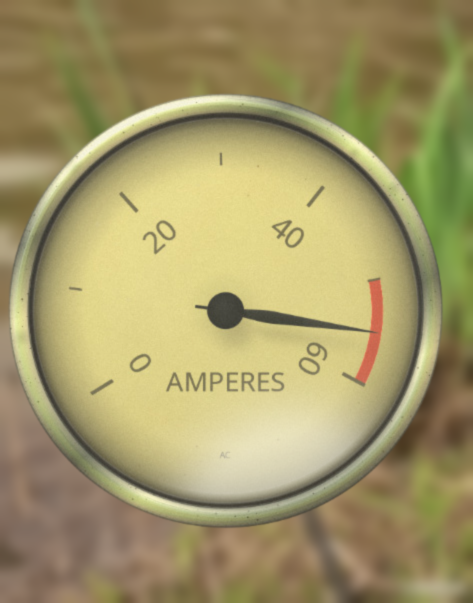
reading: {"value": 55, "unit": "A"}
